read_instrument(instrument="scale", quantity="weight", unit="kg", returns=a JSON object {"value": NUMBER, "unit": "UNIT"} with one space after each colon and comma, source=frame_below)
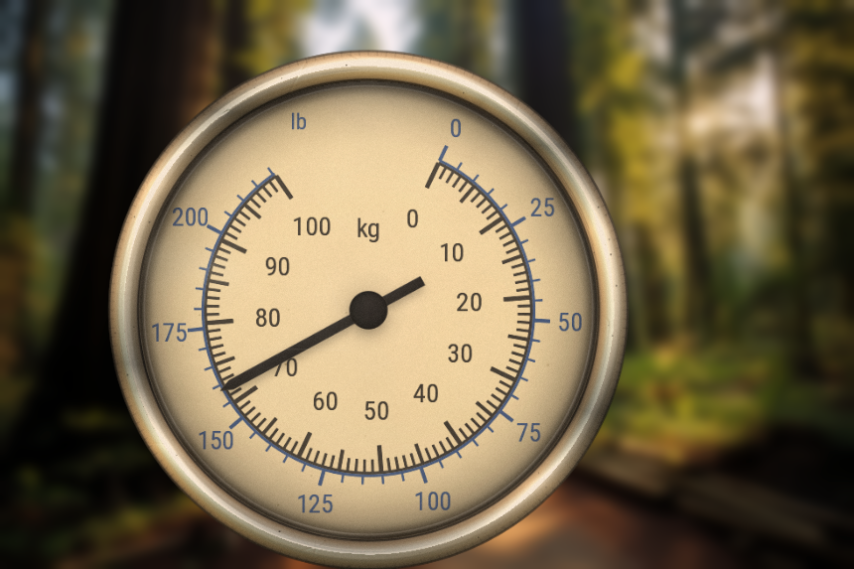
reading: {"value": 72, "unit": "kg"}
